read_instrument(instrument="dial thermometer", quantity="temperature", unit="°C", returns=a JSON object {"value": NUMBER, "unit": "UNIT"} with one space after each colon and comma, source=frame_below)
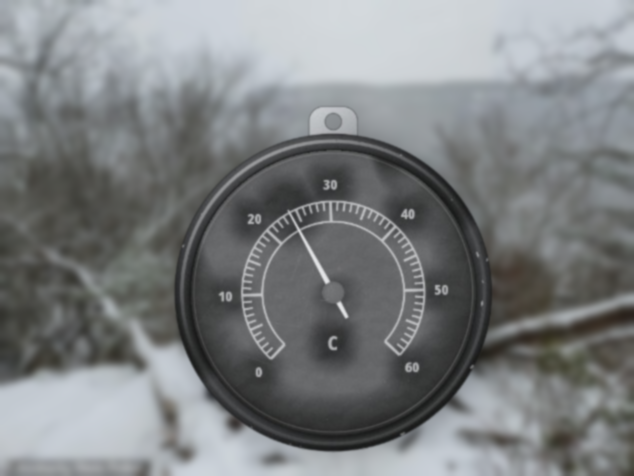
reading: {"value": 24, "unit": "°C"}
